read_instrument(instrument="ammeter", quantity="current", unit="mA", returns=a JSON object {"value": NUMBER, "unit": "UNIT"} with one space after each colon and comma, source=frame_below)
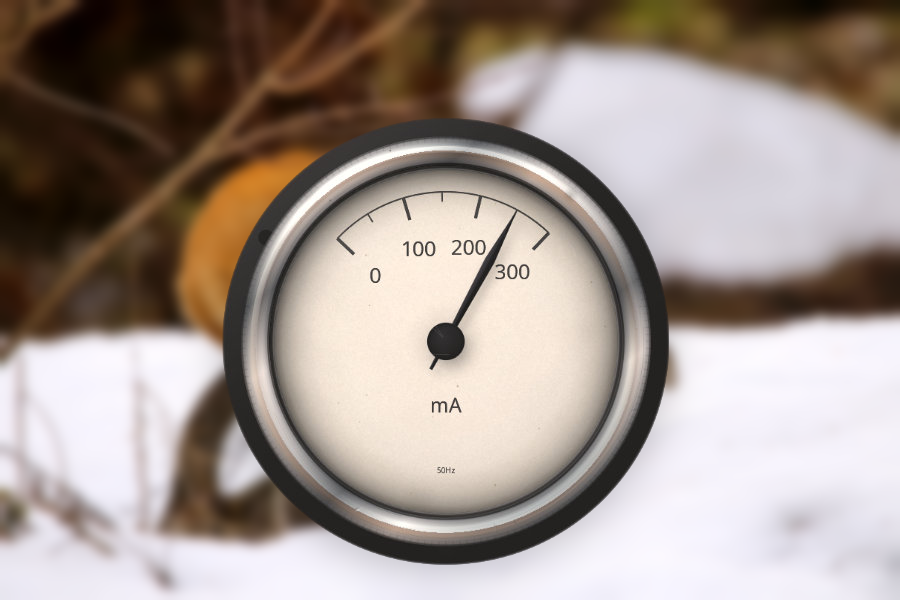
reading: {"value": 250, "unit": "mA"}
